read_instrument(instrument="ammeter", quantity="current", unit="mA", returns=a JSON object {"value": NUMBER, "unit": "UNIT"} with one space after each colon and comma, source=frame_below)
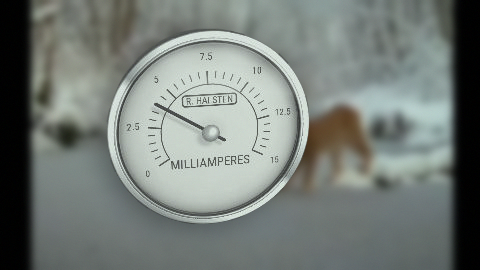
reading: {"value": 4, "unit": "mA"}
